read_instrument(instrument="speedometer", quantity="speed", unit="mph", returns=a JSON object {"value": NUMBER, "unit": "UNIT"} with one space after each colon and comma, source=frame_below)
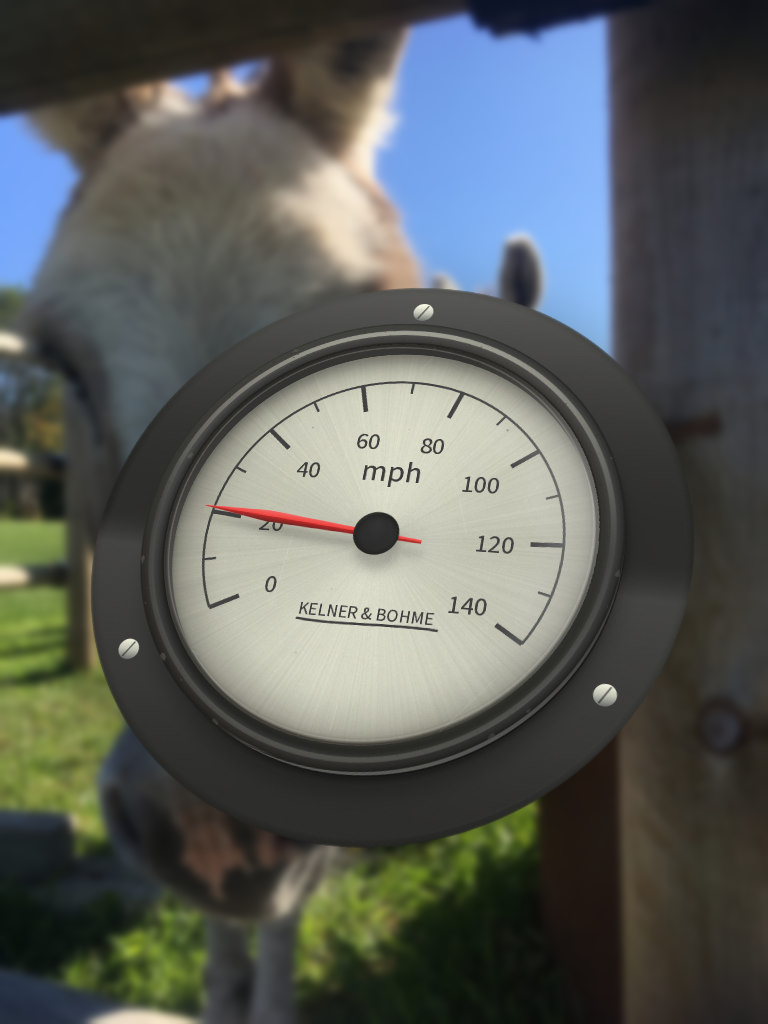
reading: {"value": 20, "unit": "mph"}
